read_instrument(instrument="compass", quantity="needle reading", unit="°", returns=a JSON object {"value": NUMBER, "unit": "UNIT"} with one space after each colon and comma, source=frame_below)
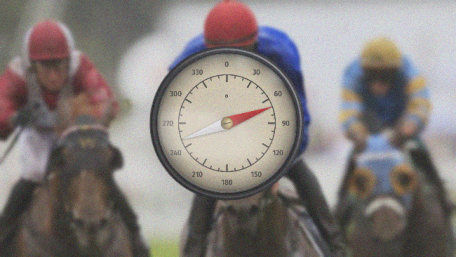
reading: {"value": 70, "unit": "°"}
